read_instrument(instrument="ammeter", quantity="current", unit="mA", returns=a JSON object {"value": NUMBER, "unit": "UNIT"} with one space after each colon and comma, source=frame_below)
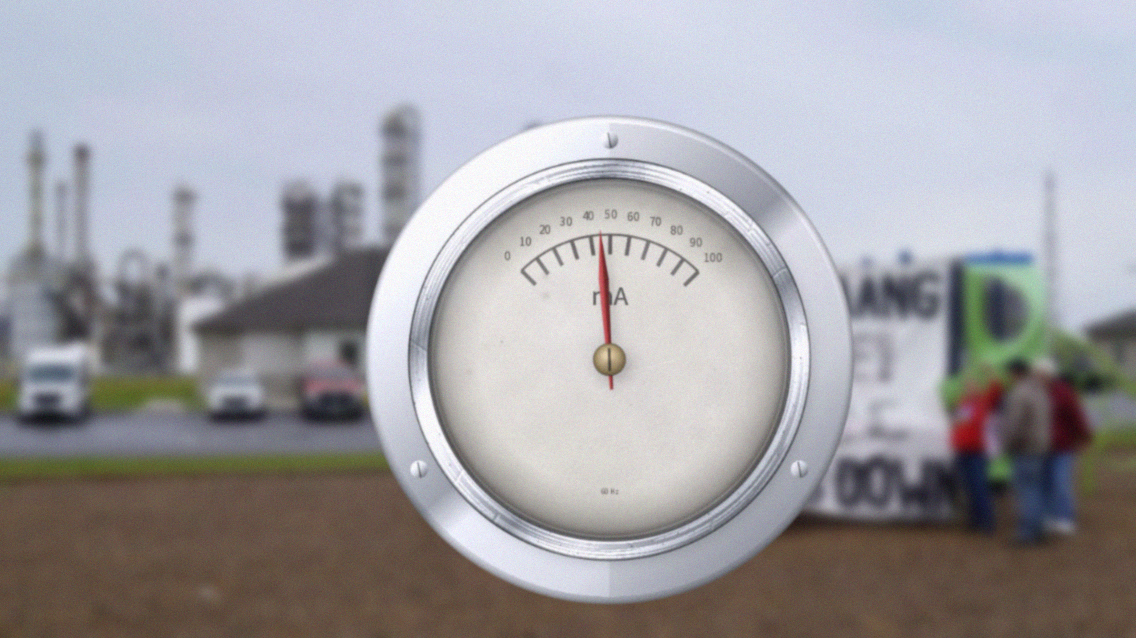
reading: {"value": 45, "unit": "mA"}
